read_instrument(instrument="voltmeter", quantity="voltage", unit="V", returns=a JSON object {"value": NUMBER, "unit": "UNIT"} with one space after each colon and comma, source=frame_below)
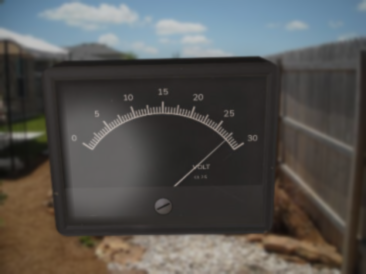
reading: {"value": 27.5, "unit": "V"}
